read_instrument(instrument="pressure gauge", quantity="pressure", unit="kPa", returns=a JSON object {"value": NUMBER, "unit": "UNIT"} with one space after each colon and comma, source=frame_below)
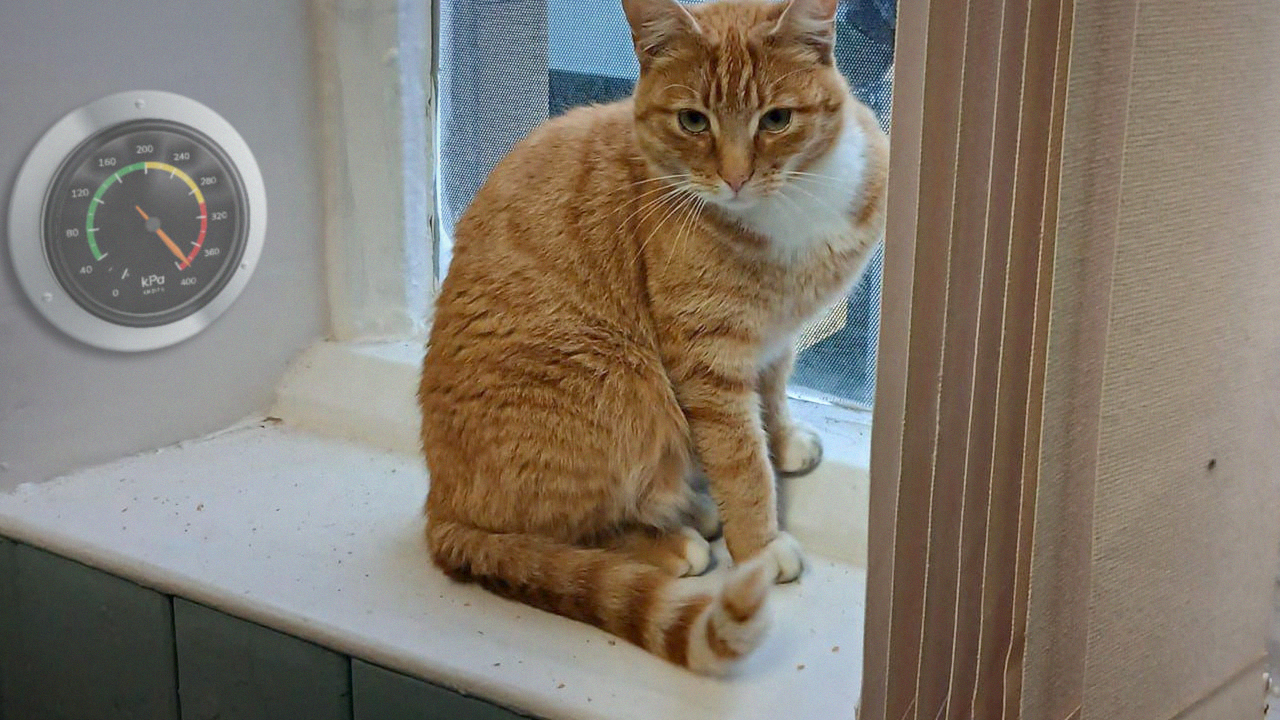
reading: {"value": 390, "unit": "kPa"}
